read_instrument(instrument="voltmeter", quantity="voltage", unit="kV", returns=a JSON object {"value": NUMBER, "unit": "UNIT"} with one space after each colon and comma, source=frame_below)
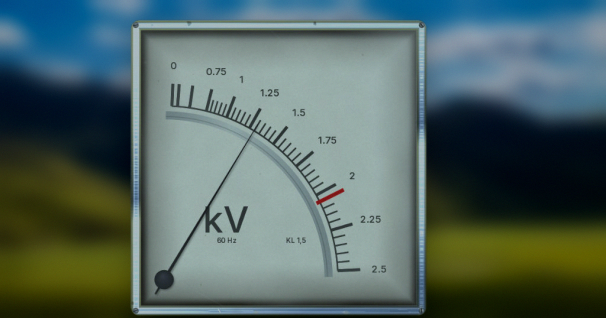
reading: {"value": 1.3, "unit": "kV"}
